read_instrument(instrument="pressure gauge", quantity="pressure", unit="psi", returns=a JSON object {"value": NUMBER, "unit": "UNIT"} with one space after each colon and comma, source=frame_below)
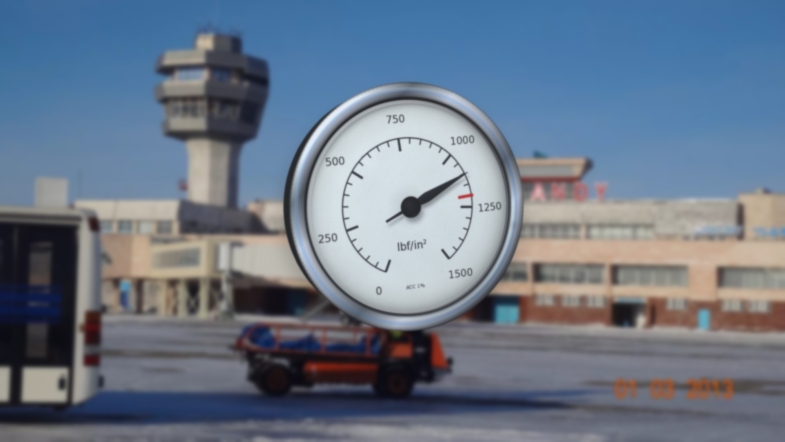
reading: {"value": 1100, "unit": "psi"}
